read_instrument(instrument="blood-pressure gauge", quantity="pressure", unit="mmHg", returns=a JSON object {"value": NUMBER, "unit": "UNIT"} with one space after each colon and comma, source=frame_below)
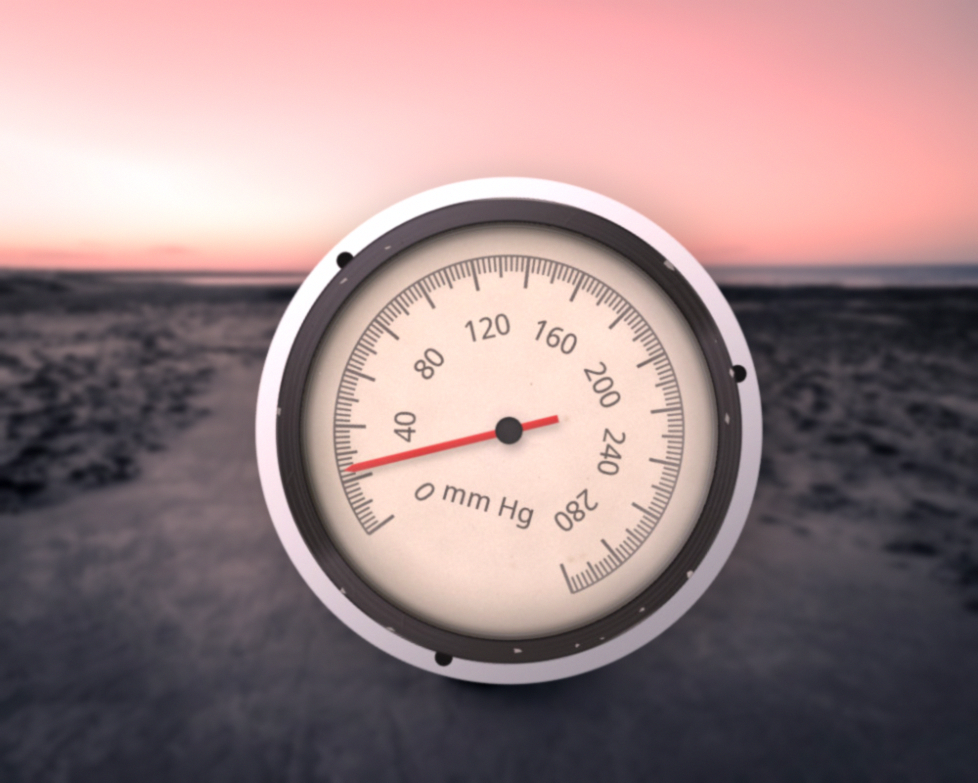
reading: {"value": 24, "unit": "mmHg"}
